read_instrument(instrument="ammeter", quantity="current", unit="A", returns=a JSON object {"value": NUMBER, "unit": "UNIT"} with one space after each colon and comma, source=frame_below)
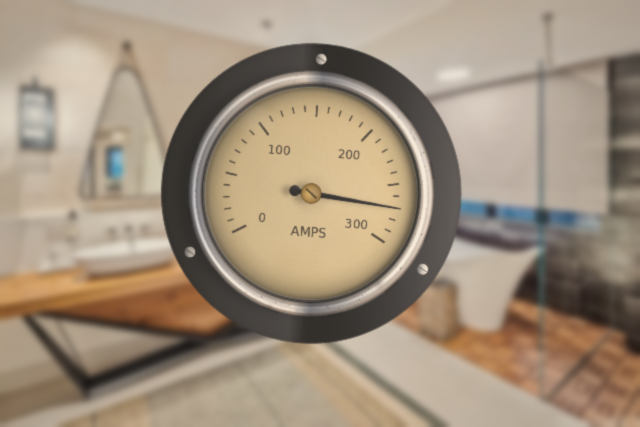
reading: {"value": 270, "unit": "A"}
